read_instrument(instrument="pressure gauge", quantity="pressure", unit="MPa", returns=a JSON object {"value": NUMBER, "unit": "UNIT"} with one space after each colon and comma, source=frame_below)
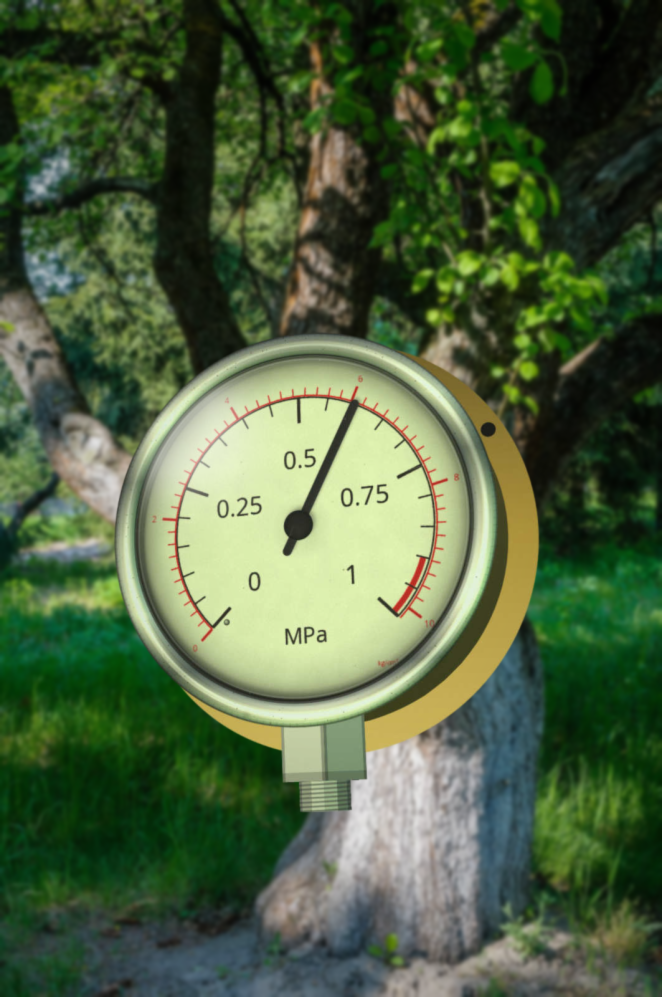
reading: {"value": 0.6, "unit": "MPa"}
